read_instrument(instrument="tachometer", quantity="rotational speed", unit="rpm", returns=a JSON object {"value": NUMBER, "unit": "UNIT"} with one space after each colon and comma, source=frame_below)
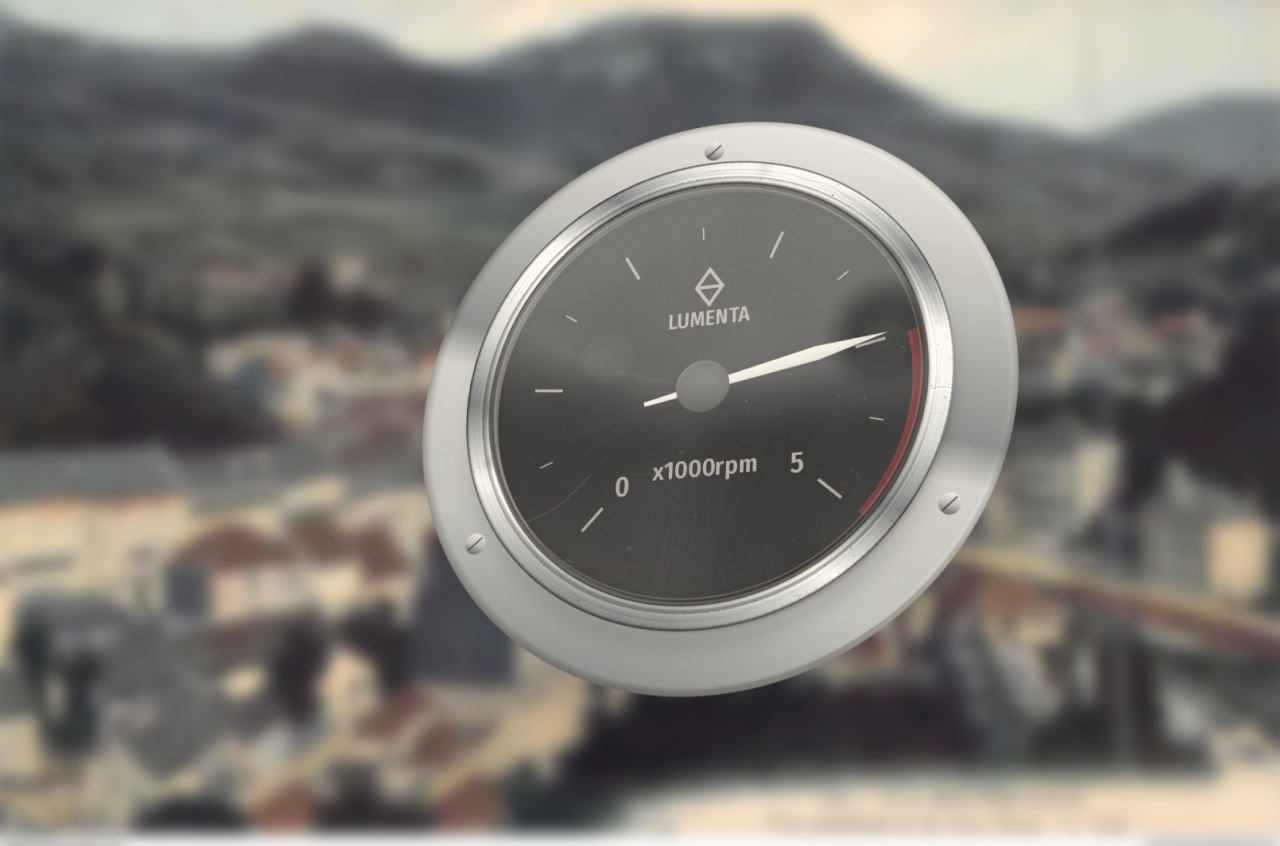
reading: {"value": 4000, "unit": "rpm"}
